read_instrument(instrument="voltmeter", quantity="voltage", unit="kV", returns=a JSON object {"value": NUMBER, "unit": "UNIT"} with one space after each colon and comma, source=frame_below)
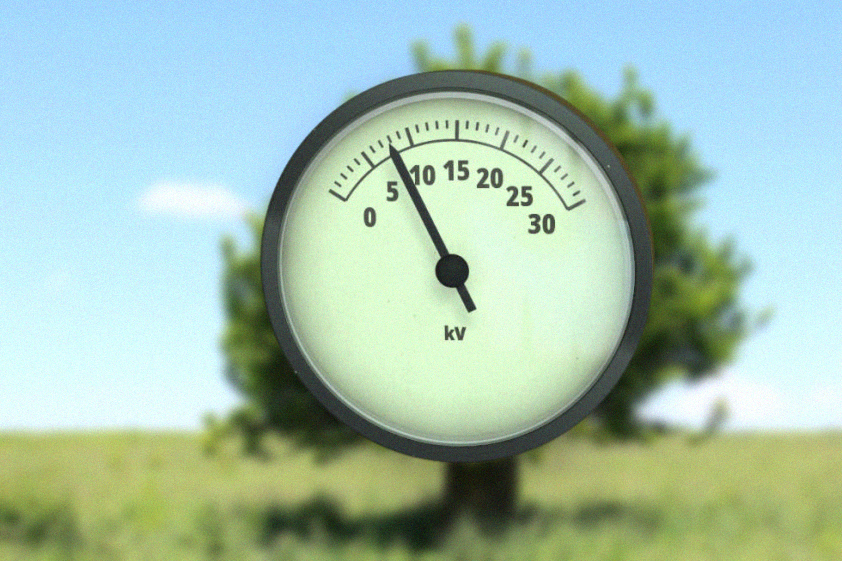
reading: {"value": 8, "unit": "kV"}
